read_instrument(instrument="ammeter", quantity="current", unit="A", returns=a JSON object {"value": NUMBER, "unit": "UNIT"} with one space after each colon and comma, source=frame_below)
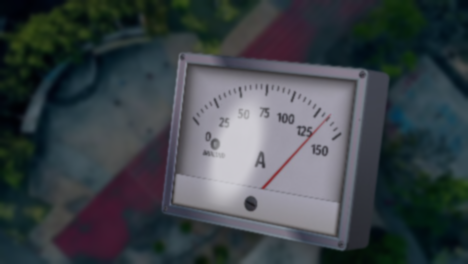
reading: {"value": 135, "unit": "A"}
